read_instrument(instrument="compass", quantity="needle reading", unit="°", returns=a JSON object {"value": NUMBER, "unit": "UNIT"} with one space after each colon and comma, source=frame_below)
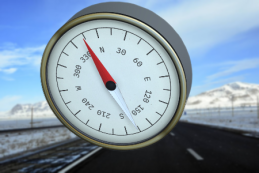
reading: {"value": 345, "unit": "°"}
